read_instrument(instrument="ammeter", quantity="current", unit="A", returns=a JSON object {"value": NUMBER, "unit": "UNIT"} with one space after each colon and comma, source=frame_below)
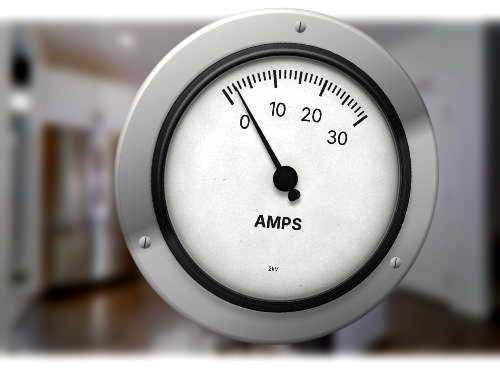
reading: {"value": 2, "unit": "A"}
